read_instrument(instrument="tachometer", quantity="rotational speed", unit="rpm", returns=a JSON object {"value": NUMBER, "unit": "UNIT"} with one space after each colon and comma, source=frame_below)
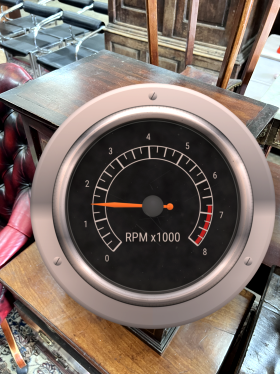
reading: {"value": 1500, "unit": "rpm"}
